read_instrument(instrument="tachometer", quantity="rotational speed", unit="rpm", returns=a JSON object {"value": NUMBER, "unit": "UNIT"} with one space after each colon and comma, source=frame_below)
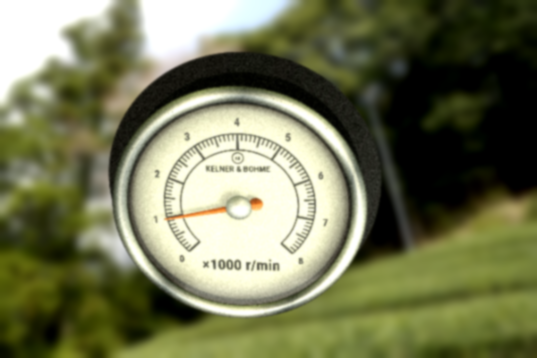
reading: {"value": 1000, "unit": "rpm"}
